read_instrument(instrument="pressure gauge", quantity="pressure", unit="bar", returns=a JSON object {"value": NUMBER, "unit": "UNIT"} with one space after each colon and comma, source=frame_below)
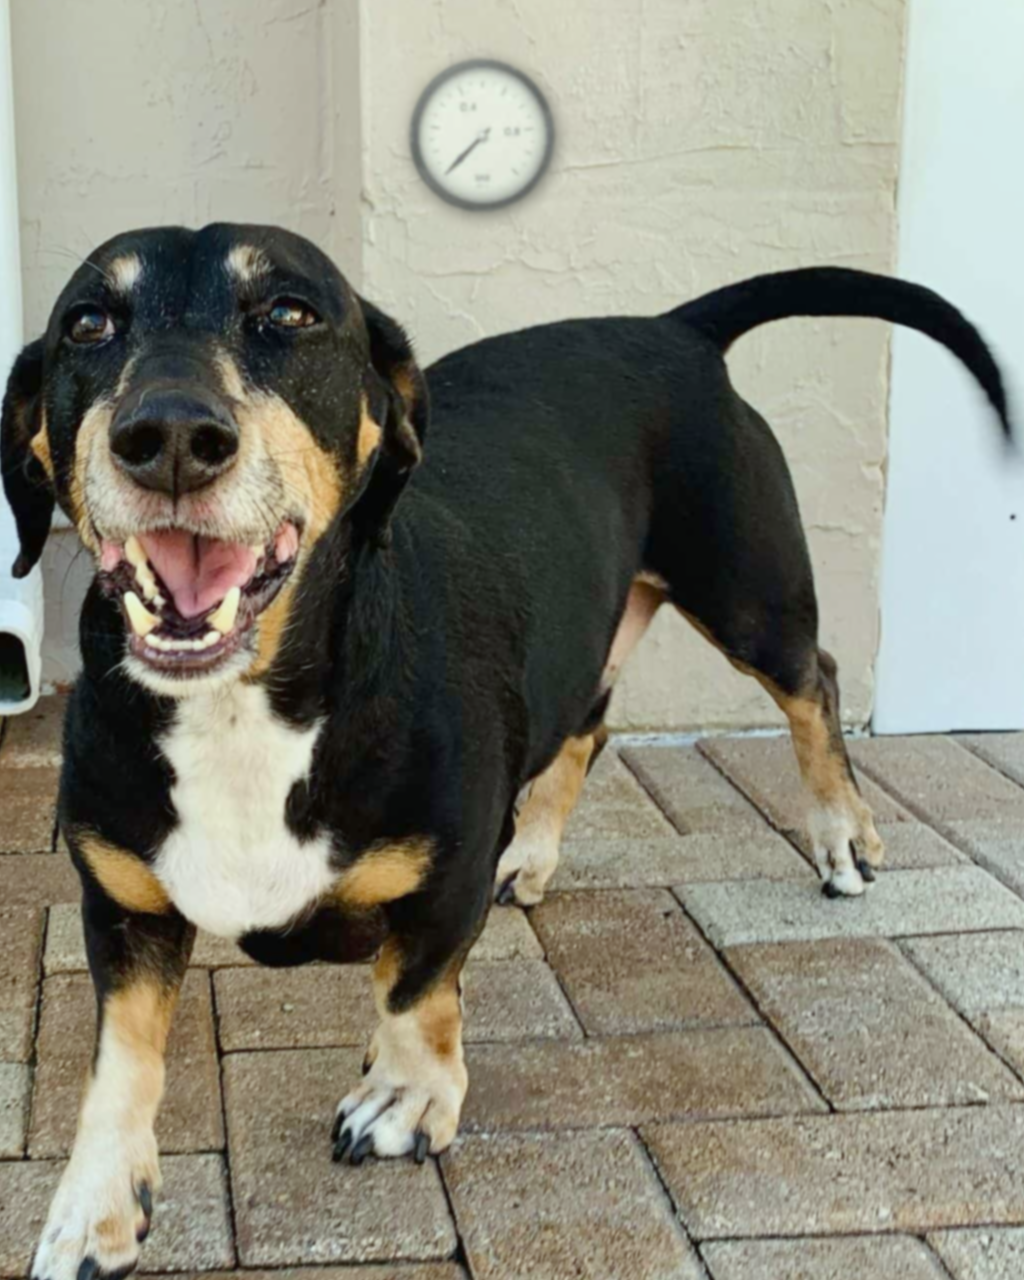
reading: {"value": 0, "unit": "bar"}
